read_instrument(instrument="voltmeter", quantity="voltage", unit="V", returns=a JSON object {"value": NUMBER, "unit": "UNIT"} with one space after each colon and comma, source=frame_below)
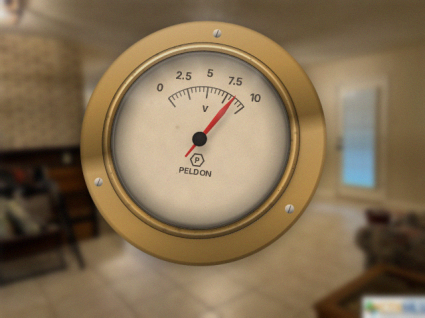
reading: {"value": 8.5, "unit": "V"}
